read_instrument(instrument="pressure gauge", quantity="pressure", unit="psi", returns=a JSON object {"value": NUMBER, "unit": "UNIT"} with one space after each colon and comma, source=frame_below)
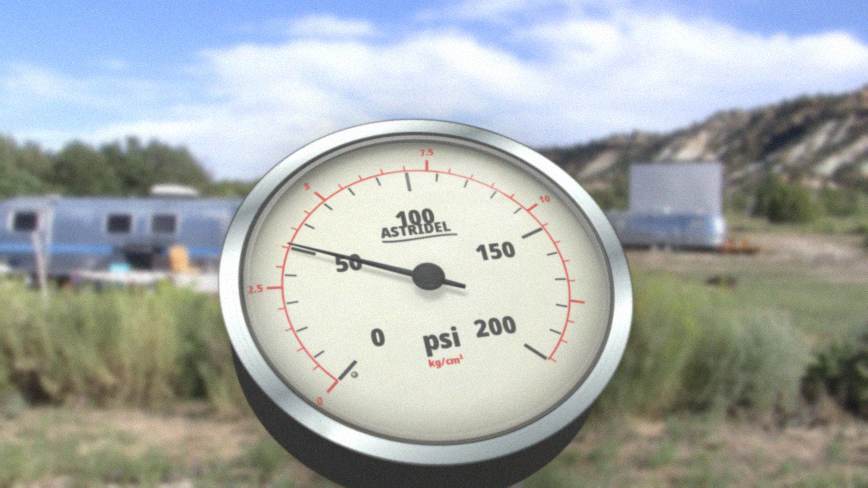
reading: {"value": 50, "unit": "psi"}
